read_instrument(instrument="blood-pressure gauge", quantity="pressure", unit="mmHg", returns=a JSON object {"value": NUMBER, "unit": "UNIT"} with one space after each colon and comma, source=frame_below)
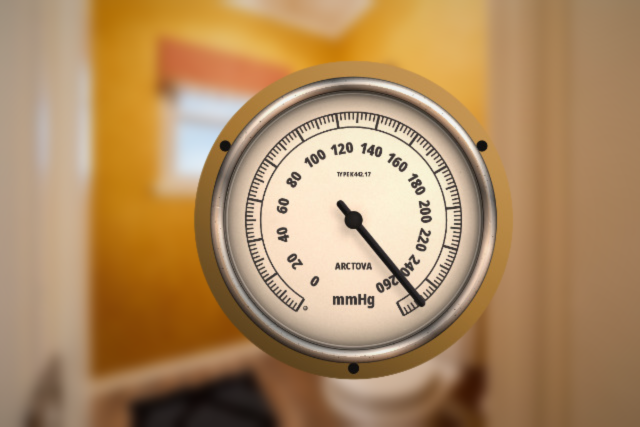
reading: {"value": 250, "unit": "mmHg"}
